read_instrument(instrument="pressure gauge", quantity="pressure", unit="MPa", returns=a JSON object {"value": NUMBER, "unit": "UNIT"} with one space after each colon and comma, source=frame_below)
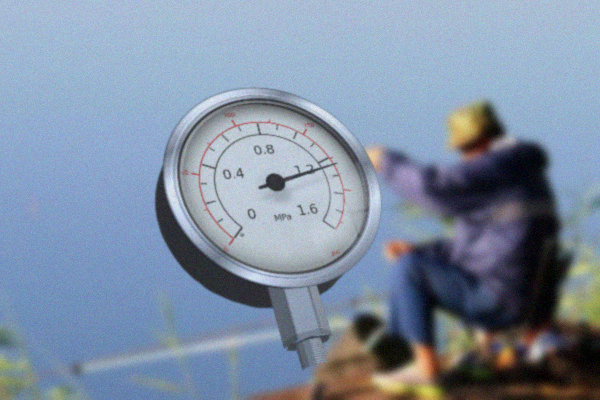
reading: {"value": 1.25, "unit": "MPa"}
